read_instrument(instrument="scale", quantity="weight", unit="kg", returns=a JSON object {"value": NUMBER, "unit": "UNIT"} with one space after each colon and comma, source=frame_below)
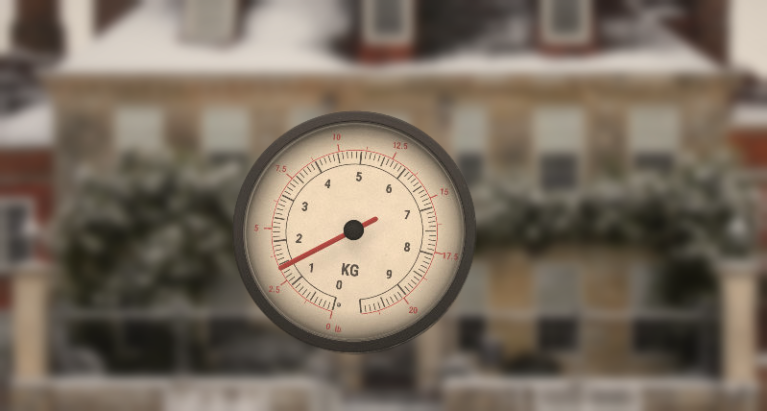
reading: {"value": 1.4, "unit": "kg"}
